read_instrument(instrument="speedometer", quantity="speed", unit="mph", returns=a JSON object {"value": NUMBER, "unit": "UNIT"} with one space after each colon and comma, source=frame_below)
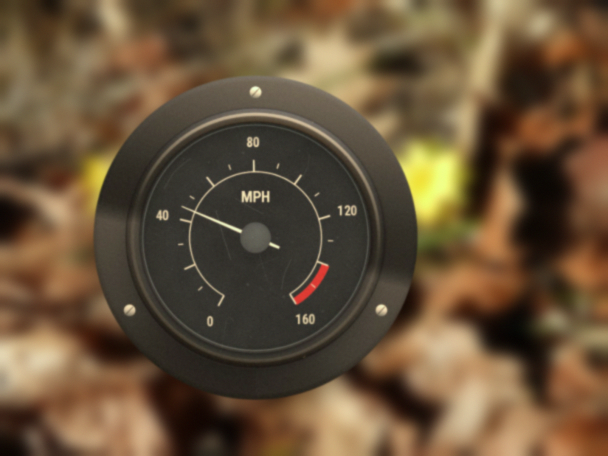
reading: {"value": 45, "unit": "mph"}
